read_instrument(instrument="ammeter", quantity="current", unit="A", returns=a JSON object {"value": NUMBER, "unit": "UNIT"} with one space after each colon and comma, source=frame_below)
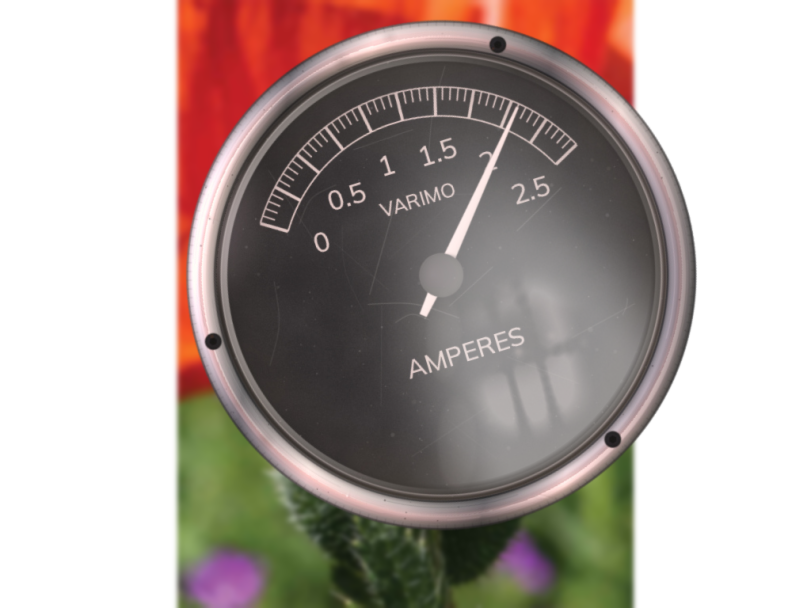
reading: {"value": 2.05, "unit": "A"}
